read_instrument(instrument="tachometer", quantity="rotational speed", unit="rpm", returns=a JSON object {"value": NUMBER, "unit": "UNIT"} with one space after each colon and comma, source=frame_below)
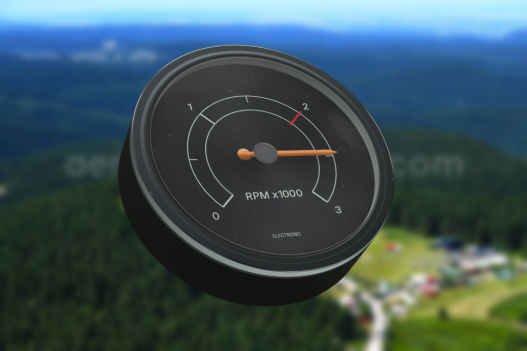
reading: {"value": 2500, "unit": "rpm"}
